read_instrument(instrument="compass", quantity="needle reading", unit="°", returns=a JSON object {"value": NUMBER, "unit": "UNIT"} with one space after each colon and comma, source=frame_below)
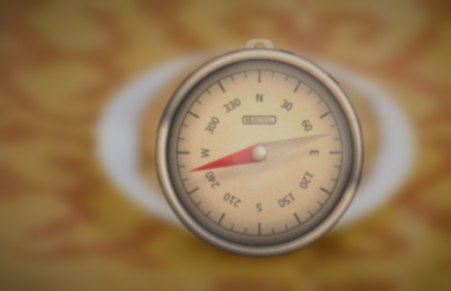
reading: {"value": 255, "unit": "°"}
